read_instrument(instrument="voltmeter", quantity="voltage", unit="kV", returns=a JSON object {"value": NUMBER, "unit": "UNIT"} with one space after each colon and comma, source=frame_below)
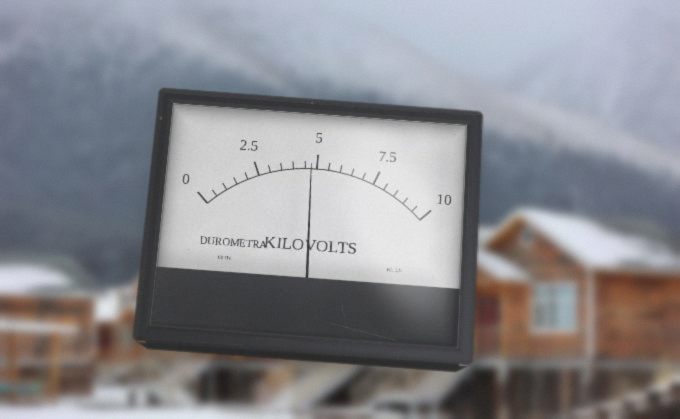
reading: {"value": 4.75, "unit": "kV"}
